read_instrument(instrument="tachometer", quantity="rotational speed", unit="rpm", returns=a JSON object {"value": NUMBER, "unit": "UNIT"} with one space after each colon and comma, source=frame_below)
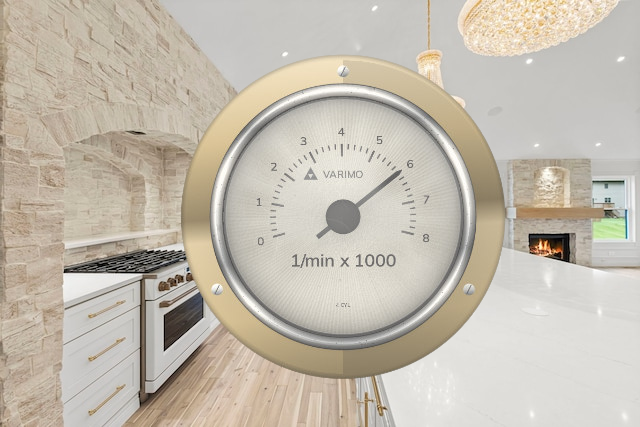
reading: {"value": 6000, "unit": "rpm"}
